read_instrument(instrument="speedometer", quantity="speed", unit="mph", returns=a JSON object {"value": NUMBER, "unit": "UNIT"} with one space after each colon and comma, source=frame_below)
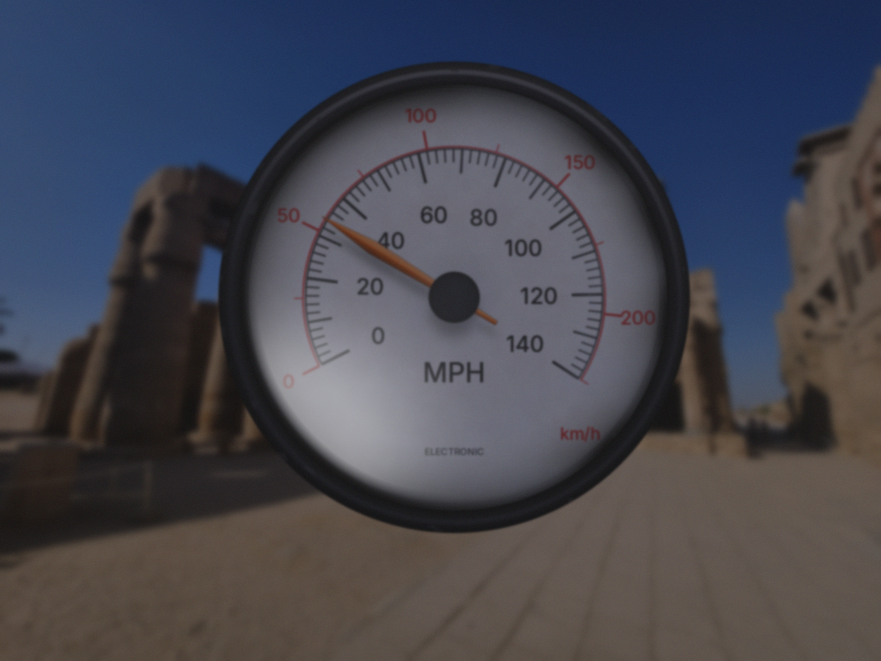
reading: {"value": 34, "unit": "mph"}
